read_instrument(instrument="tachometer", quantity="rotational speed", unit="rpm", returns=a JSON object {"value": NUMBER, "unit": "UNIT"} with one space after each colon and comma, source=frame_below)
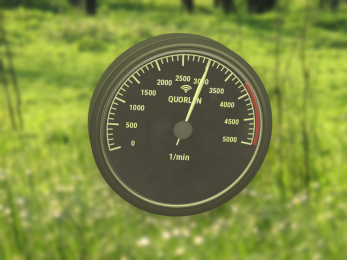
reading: {"value": 3000, "unit": "rpm"}
